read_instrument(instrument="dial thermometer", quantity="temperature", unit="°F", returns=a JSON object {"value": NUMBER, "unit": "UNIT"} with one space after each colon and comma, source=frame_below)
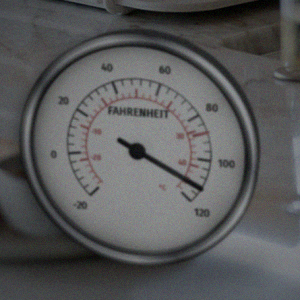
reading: {"value": 112, "unit": "°F"}
